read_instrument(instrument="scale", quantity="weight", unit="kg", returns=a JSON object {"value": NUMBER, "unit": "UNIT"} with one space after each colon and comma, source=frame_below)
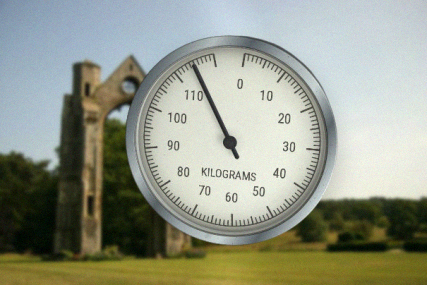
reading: {"value": 115, "unit": "kg"}
